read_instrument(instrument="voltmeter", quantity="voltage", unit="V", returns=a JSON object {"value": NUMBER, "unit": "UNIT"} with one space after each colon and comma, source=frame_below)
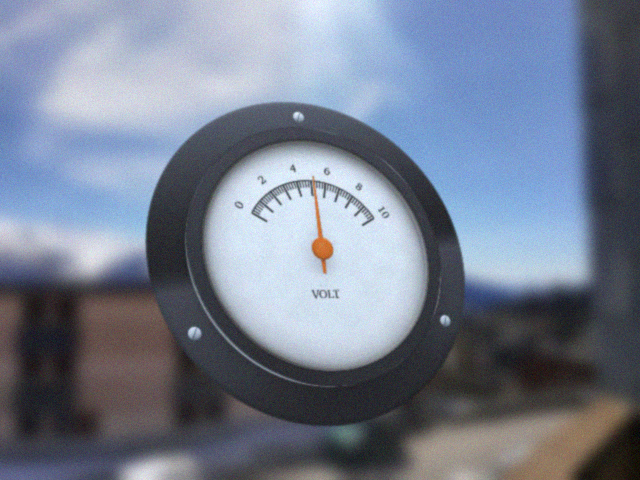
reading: {"value": 5, "unit": "V"}
